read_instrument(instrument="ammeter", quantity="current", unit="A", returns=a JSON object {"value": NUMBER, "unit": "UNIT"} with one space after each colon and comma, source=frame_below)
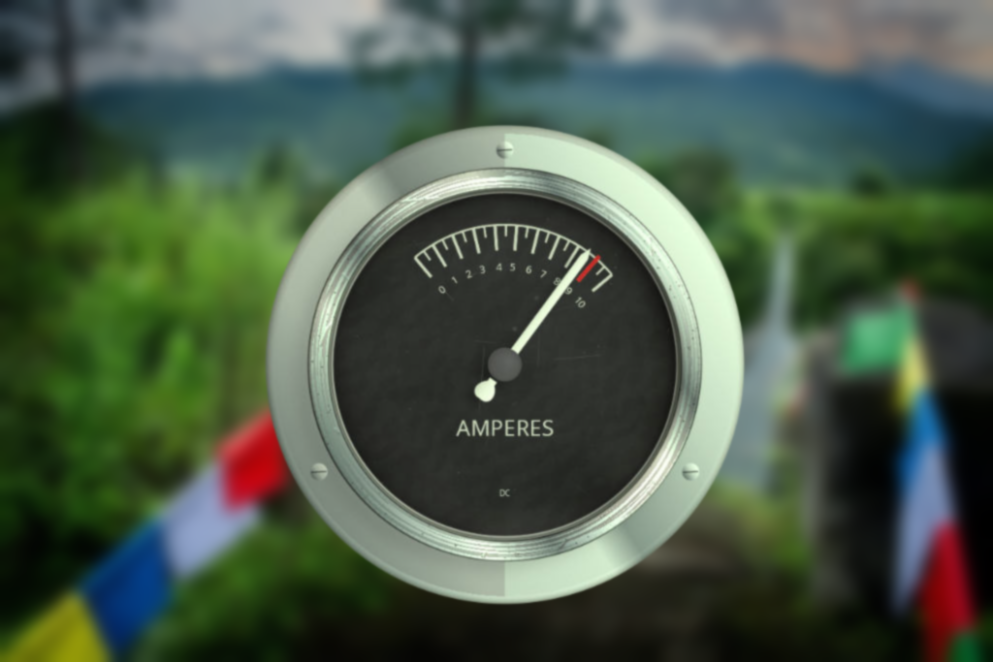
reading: {"value": 8.5, "unit": "A"}
